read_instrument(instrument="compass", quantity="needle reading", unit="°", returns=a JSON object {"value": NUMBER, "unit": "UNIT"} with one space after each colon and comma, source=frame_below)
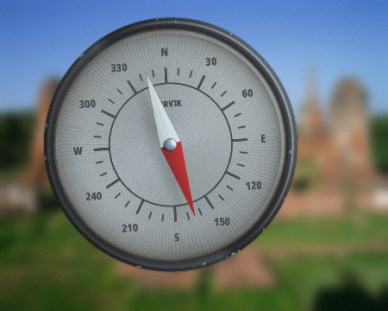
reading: {"value": 165, "unit": "°"}
